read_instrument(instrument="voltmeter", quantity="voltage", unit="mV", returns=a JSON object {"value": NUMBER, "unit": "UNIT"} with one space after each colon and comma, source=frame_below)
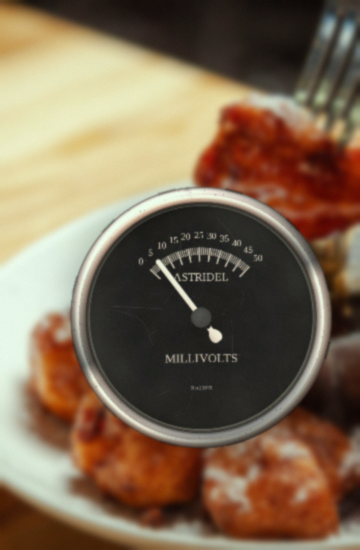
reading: {"value": 5, "unit": "mV"}
